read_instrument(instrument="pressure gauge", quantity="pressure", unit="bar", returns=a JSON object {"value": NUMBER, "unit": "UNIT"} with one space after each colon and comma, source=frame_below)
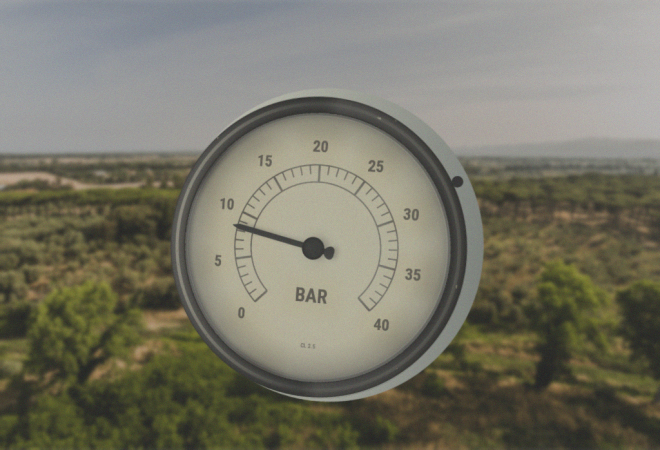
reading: {"value": 8.5, "unit": "bar"}
